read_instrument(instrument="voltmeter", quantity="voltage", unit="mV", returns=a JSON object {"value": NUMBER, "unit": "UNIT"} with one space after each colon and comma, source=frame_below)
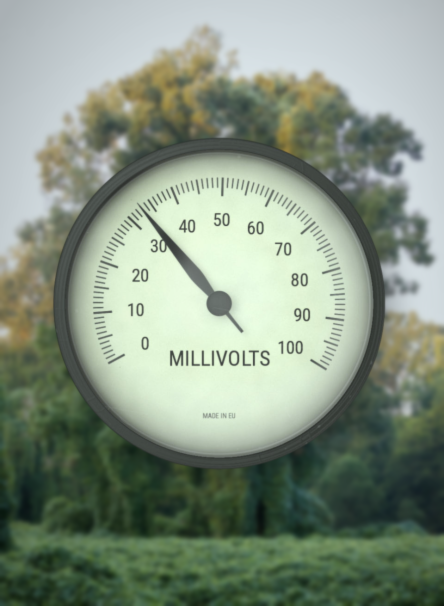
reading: {"value": 33, "unit": "mV"}
